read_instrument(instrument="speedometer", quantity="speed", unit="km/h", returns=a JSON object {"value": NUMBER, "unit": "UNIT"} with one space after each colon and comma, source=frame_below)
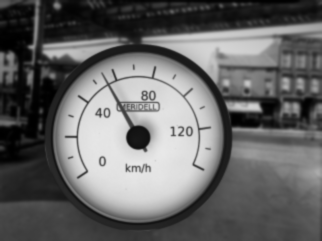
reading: {"value": 55, "unit": "km/h"}
